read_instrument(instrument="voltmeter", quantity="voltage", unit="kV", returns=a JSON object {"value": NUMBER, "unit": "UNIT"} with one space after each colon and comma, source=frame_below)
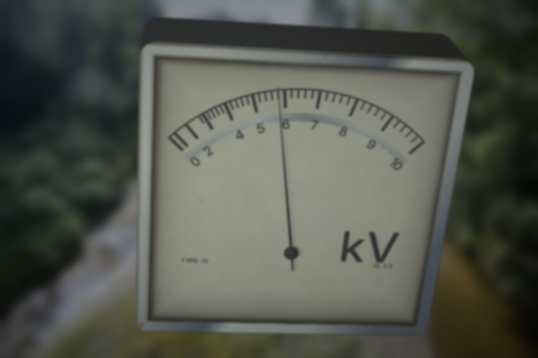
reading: {"value": 5.8, "unit": "kV"}
